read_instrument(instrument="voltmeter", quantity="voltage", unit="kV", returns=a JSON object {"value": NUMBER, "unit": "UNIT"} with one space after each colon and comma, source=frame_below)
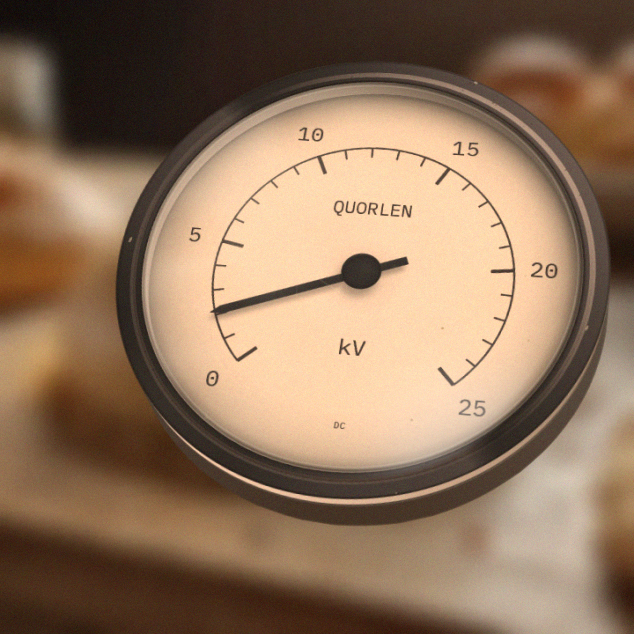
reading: {"value": 2, "unit": "kV"}
